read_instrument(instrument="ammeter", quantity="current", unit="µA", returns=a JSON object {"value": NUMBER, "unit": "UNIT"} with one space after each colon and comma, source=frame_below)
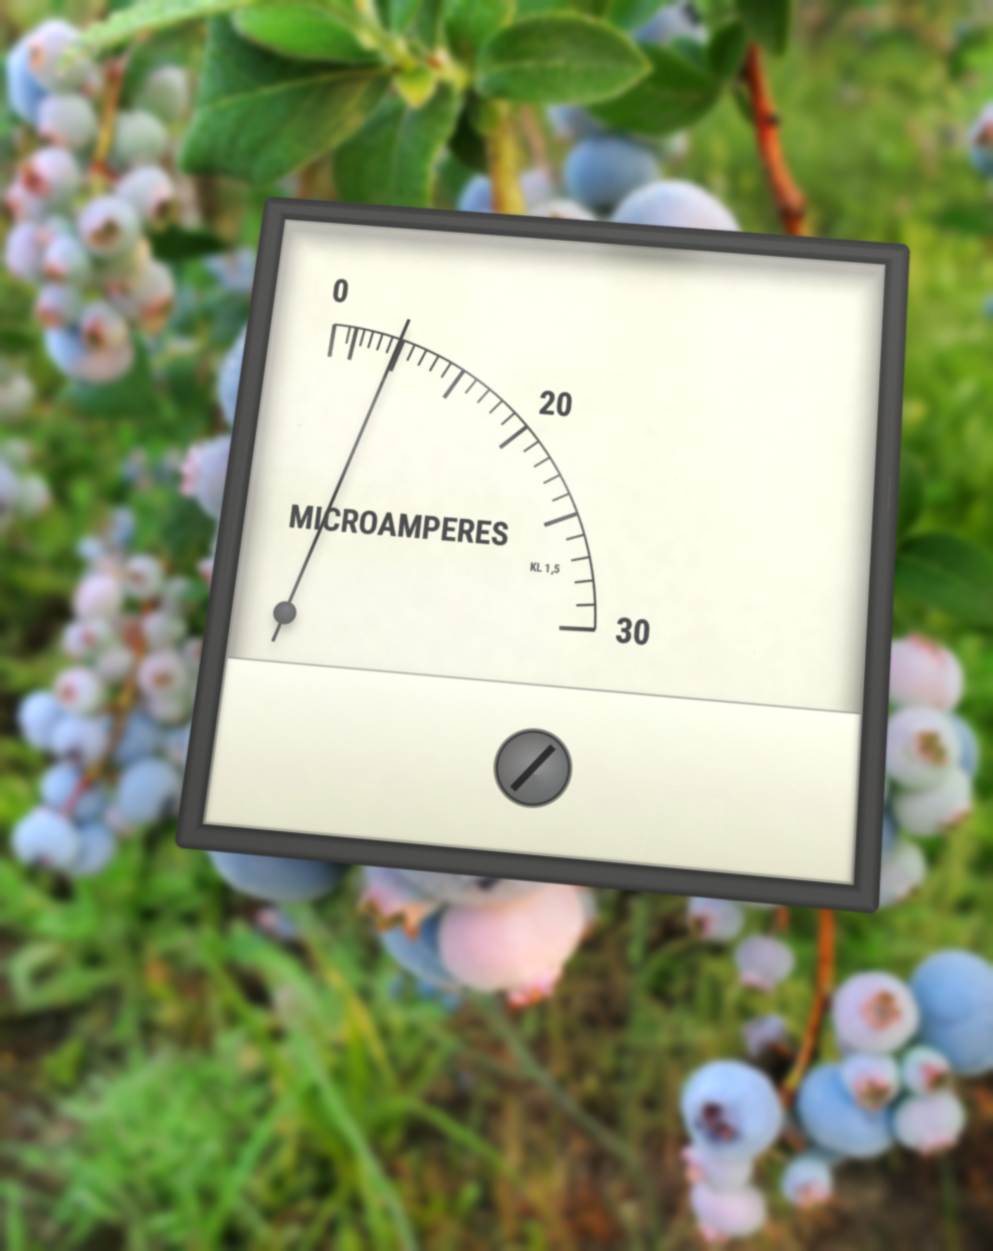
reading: {"value": 10, "unit": "µA"}
